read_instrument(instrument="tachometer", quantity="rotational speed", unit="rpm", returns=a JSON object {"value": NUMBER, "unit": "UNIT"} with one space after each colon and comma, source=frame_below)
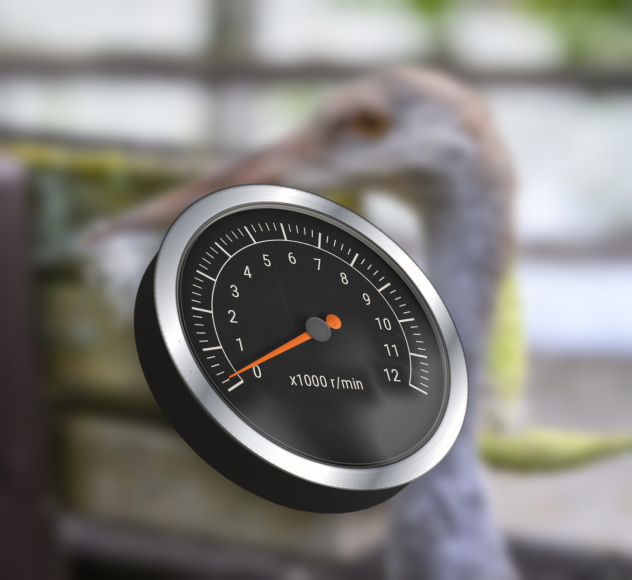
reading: {"value": 200, "unit": "rpm"}
